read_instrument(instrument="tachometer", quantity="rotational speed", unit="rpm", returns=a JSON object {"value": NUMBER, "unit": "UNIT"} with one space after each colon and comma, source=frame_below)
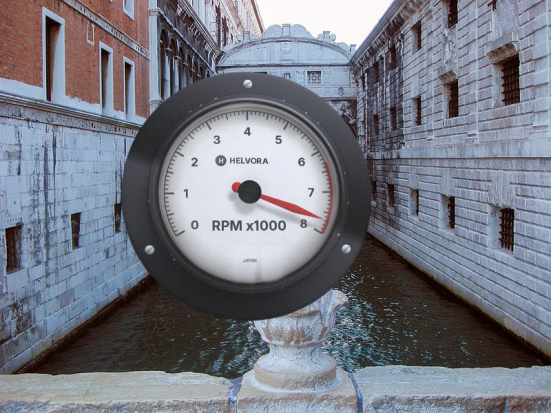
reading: {"value": 7700, "unit": "rpm"}
